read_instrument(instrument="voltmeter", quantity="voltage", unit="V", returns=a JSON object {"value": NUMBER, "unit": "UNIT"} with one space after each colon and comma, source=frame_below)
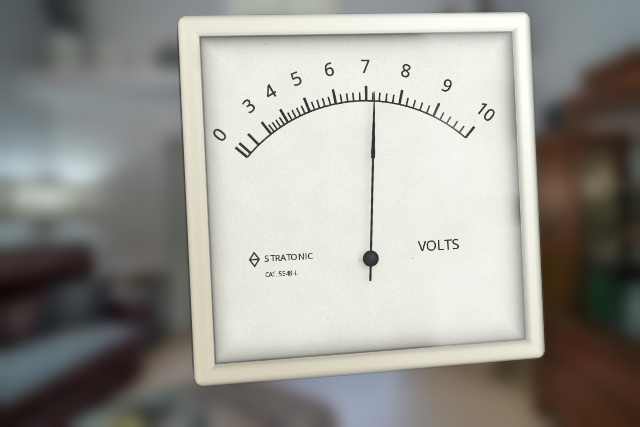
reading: {"value": 7.2, "unit": "V"}
